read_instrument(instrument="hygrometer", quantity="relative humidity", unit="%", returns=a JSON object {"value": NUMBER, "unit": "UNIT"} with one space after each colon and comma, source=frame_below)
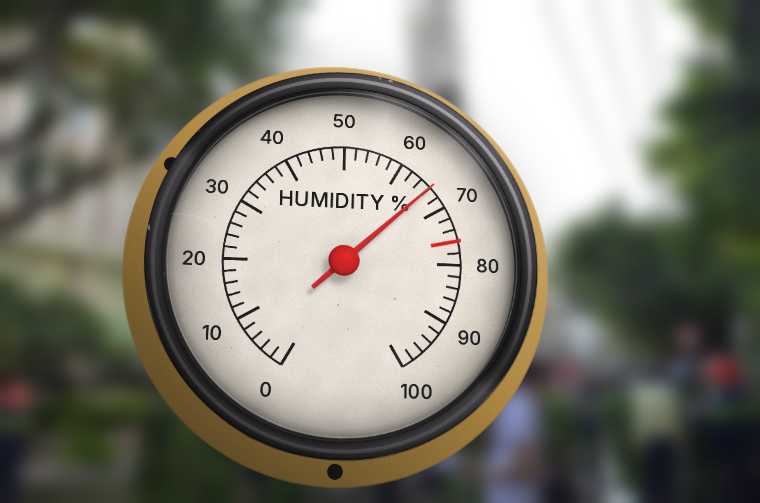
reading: {"value": 66, "unit": "%"}
